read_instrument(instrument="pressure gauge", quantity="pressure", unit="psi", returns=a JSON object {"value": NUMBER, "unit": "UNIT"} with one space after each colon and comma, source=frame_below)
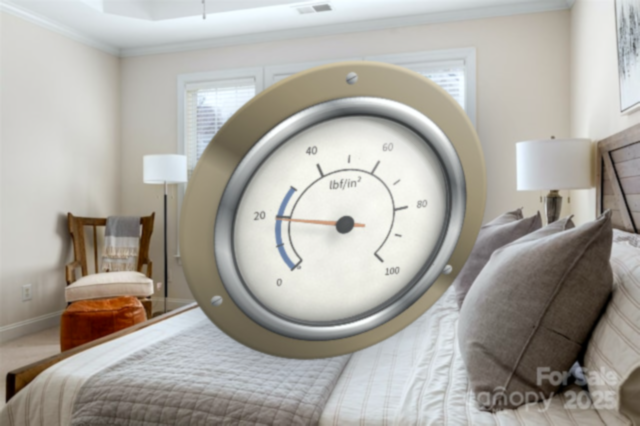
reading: {"value": 20, "unit": "psi"}
